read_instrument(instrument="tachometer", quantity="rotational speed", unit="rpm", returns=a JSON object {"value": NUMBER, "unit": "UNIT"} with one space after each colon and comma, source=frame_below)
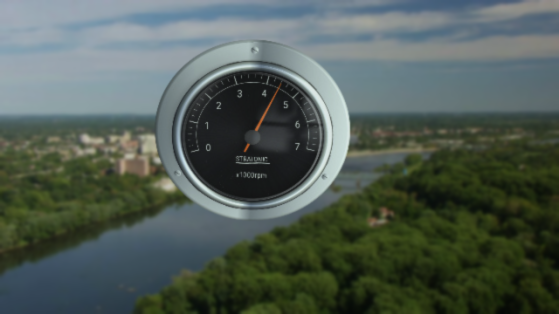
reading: {"value": 4400, "unit": "rpm"}
